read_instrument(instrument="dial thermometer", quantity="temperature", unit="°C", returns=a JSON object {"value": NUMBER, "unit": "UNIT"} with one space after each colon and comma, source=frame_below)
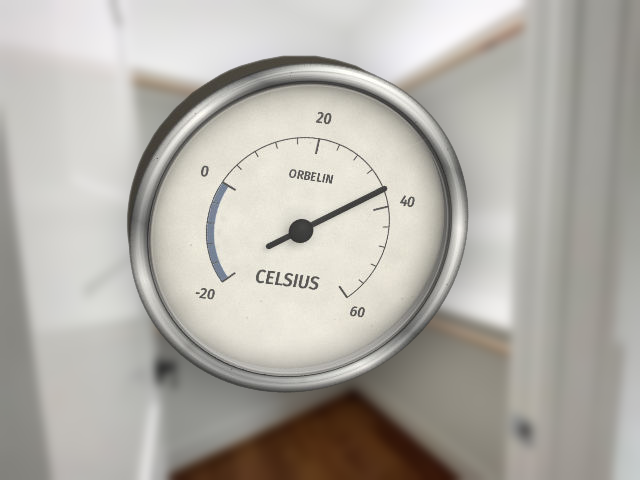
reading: {"value": 36, "unit": "°C"}
